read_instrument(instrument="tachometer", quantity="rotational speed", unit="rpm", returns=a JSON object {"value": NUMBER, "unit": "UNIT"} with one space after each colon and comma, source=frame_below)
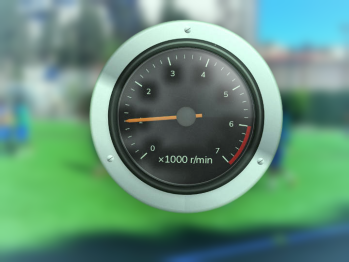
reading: {"value": 1000, "unit": "rpm"}
